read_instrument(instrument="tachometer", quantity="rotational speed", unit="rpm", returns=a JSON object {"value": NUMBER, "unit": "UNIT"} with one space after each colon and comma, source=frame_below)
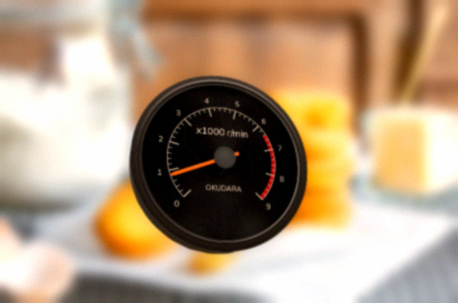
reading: {"value": 800, "unit": "rpm"}
